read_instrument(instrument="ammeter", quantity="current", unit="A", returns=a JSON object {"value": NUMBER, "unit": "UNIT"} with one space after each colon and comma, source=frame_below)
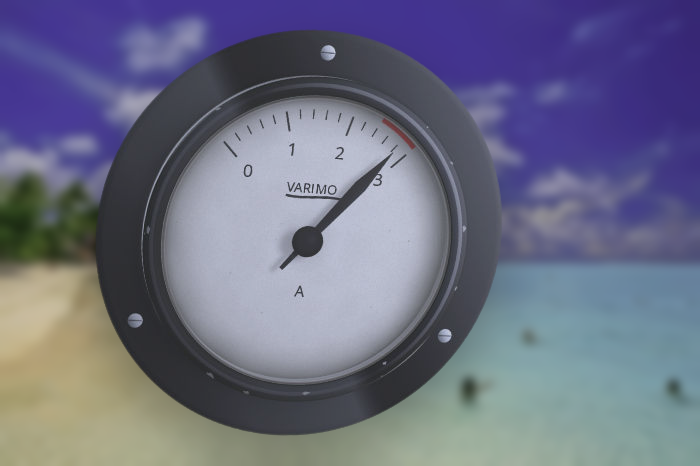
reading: {"value": 2.8, "unit": "A"}
